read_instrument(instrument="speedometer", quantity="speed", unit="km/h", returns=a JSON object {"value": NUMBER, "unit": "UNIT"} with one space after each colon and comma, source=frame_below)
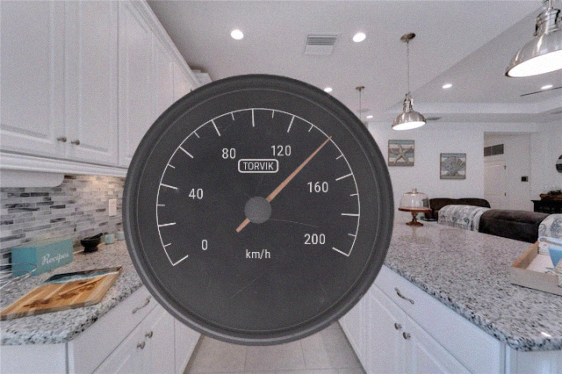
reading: {"value": 140, "unit": "km/h"}
